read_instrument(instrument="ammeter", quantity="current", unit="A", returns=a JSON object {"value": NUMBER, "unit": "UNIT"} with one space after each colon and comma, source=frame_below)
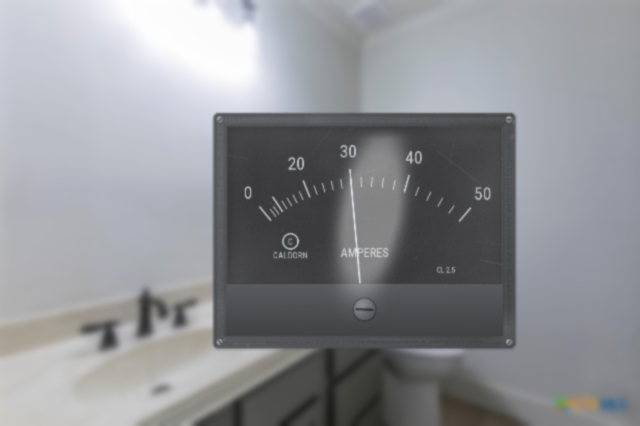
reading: {"value": 30, "unit": "A"}
